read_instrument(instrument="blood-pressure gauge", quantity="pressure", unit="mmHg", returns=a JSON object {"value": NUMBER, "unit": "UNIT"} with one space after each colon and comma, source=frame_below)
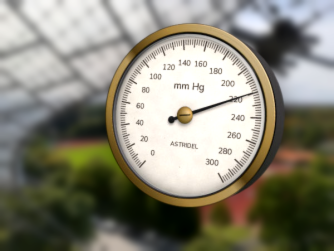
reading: {"value": 220, "unit": "mmHg"}
